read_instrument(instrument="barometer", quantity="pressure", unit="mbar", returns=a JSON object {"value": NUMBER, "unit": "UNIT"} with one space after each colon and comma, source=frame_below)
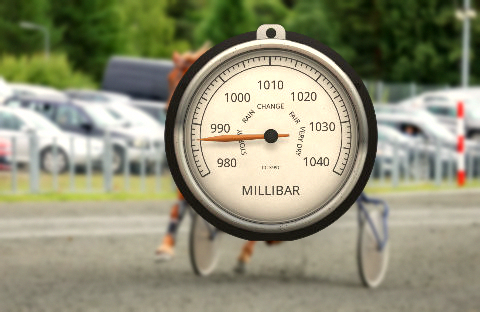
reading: {"value": 987, "unit": "mbar"}
